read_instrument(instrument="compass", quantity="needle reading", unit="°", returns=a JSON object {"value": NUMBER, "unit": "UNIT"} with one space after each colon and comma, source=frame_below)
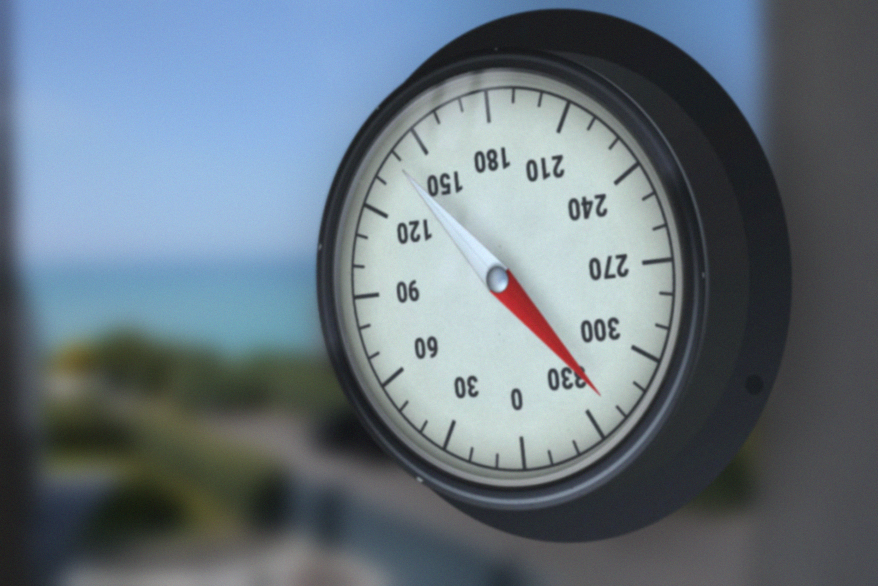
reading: {"value": 320, "unit": "°"}
